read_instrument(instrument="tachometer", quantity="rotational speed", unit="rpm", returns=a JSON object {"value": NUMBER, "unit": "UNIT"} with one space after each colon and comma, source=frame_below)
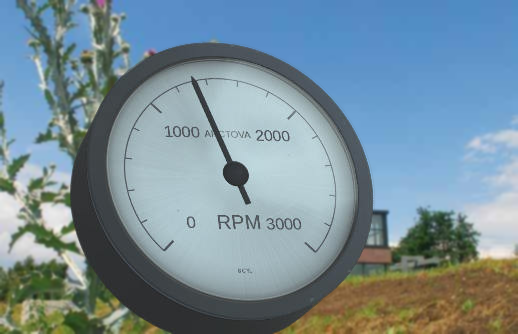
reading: {"value": 1300, "unit": "rpm"}
